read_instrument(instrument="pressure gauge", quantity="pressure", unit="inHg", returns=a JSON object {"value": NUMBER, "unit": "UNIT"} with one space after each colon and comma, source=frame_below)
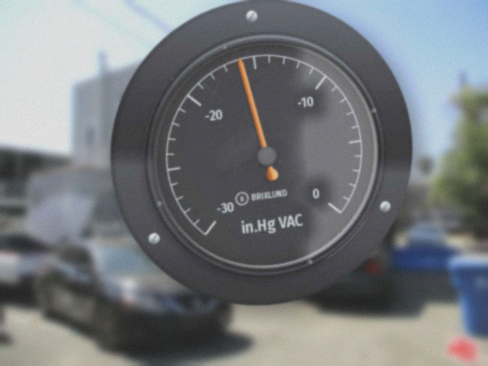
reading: {"value": -16, "unit": "inHg"}
